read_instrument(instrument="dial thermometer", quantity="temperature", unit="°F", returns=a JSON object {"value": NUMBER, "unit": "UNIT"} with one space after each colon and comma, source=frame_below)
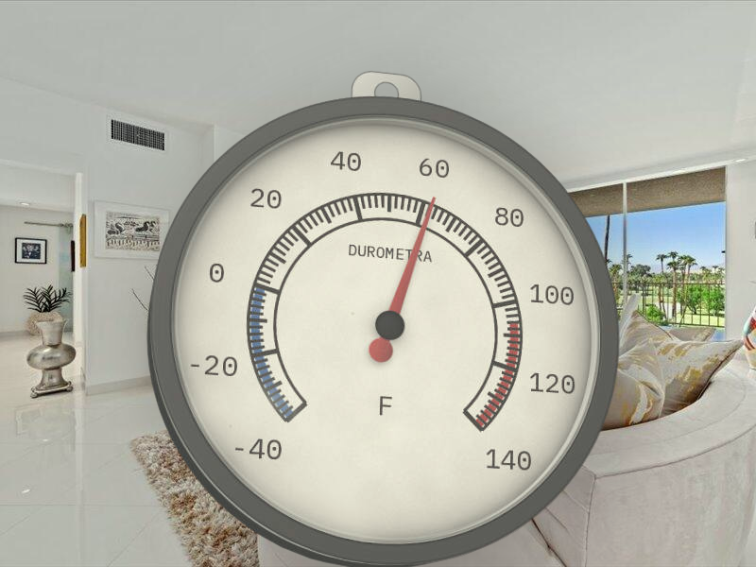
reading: {"value": 62, "unit": "°F"}
